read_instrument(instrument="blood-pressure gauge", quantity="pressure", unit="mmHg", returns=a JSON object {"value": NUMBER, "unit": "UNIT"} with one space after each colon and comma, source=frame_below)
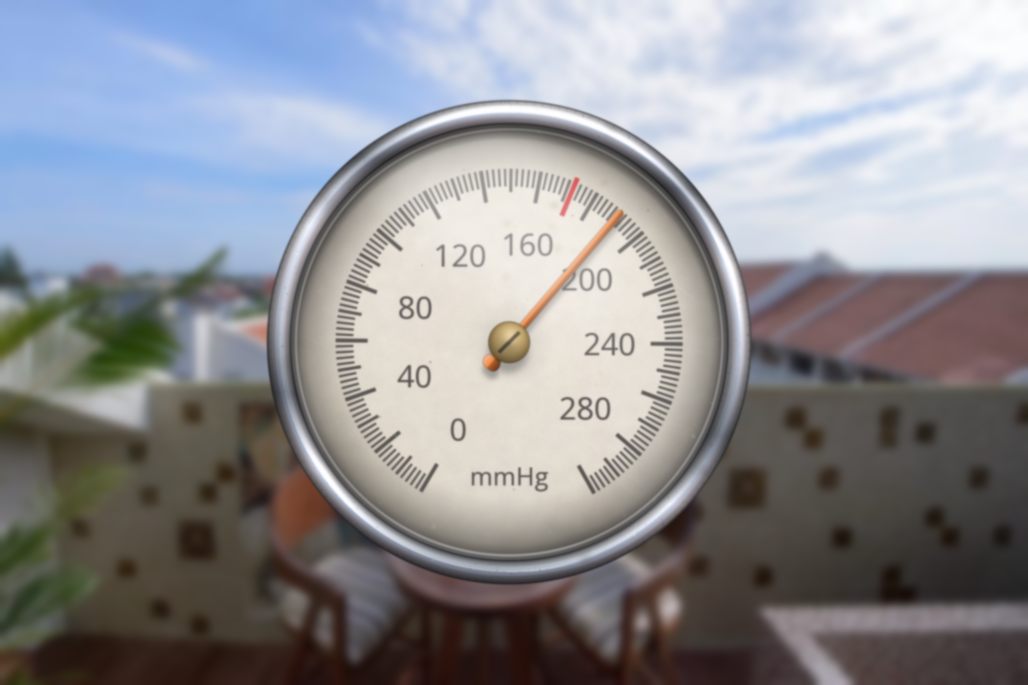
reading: {"value": 190, "unit": "mmHg"}
